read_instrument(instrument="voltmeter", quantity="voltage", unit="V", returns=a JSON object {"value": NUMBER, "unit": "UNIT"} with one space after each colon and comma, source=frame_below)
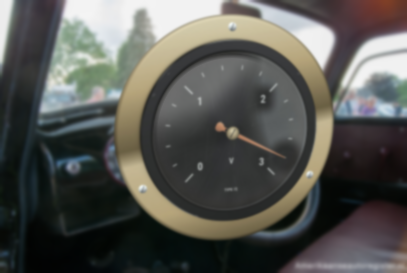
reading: {"value": 2.8, "unit": "V"}
